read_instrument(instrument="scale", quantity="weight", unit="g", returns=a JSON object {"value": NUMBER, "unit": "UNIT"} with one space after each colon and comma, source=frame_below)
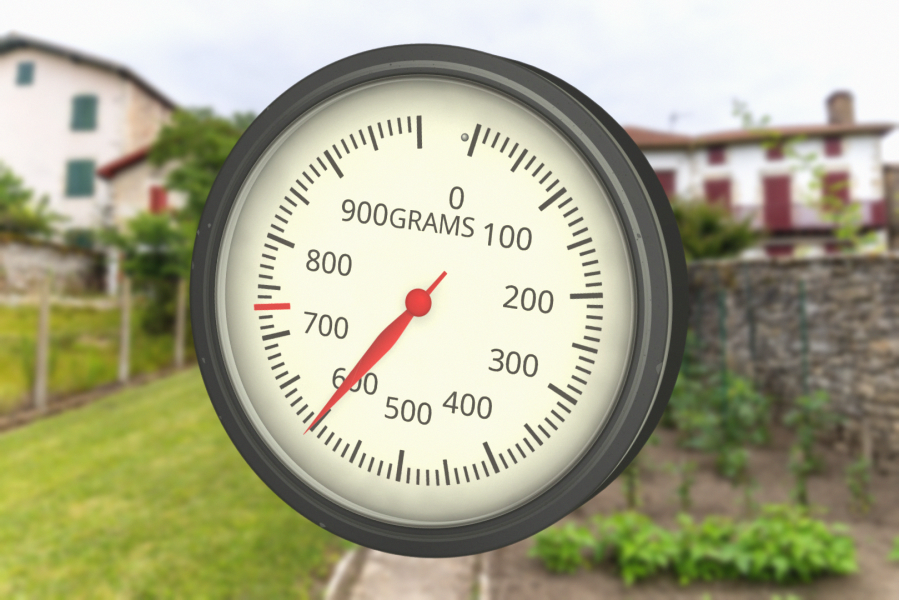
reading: {"value": 600, "unit": "g"}
